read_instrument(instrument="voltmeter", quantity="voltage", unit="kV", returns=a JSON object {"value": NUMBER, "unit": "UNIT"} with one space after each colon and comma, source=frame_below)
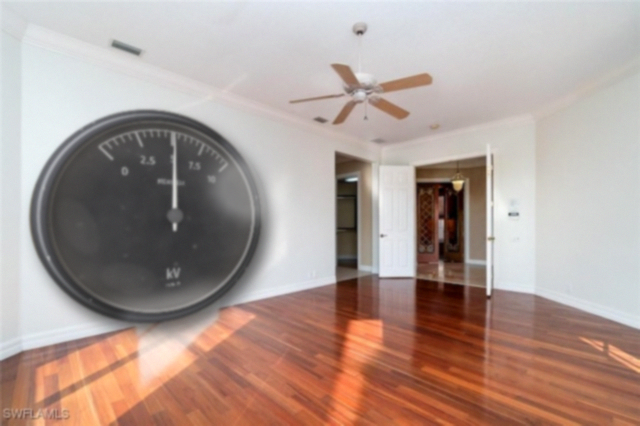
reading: {"value": 5, "unit": "kV"}
